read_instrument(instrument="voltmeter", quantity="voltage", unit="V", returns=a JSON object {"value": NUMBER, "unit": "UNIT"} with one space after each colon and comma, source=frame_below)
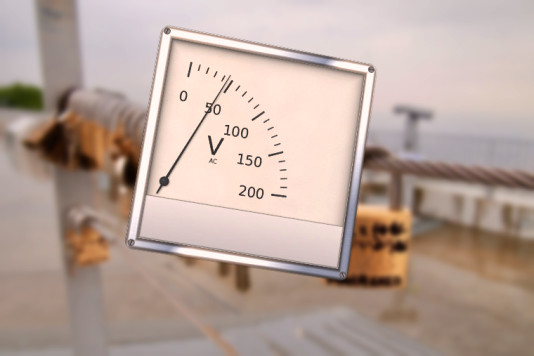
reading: {"value": 45, "unit": "V"}
